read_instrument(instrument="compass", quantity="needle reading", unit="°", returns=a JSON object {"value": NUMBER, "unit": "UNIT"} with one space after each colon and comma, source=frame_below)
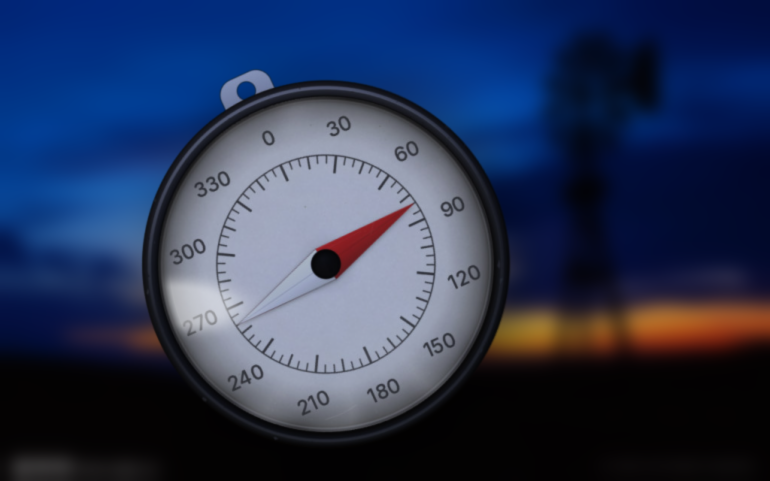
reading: {"value": 80, "unit": "°"}
